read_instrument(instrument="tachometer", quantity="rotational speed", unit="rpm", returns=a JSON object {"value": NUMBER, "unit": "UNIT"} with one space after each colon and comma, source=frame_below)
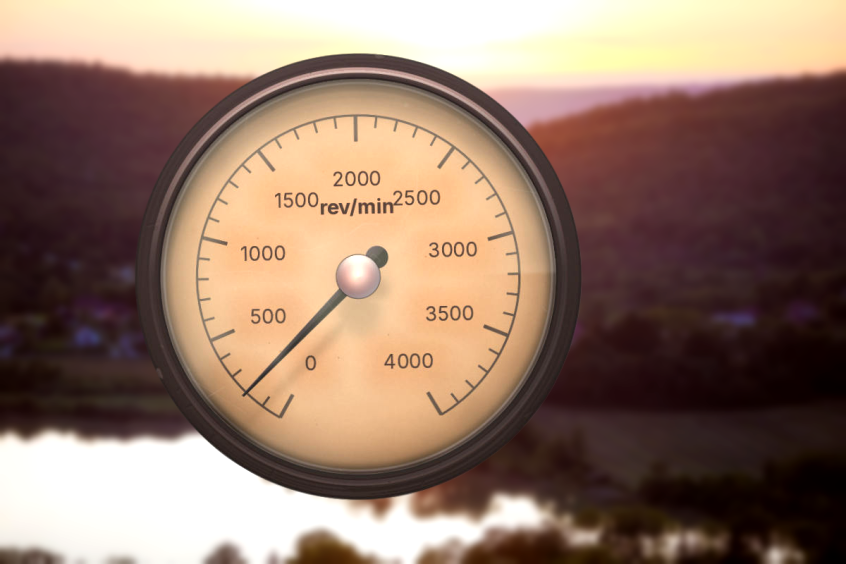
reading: {"value": 200, "unit": "rpm"}
